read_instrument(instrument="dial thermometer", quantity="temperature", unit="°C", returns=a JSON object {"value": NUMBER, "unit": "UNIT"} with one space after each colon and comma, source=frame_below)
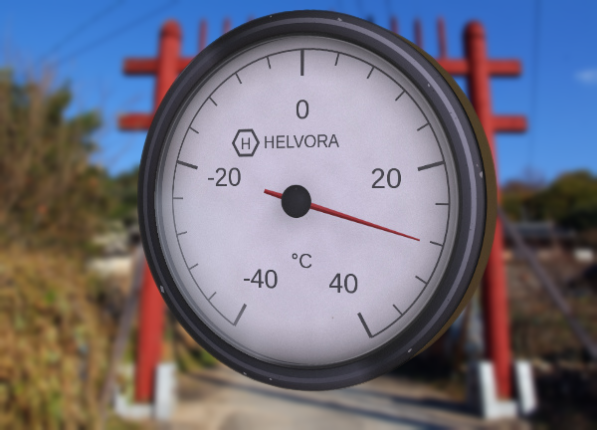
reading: {"value": 28, "unit": "°C"}
